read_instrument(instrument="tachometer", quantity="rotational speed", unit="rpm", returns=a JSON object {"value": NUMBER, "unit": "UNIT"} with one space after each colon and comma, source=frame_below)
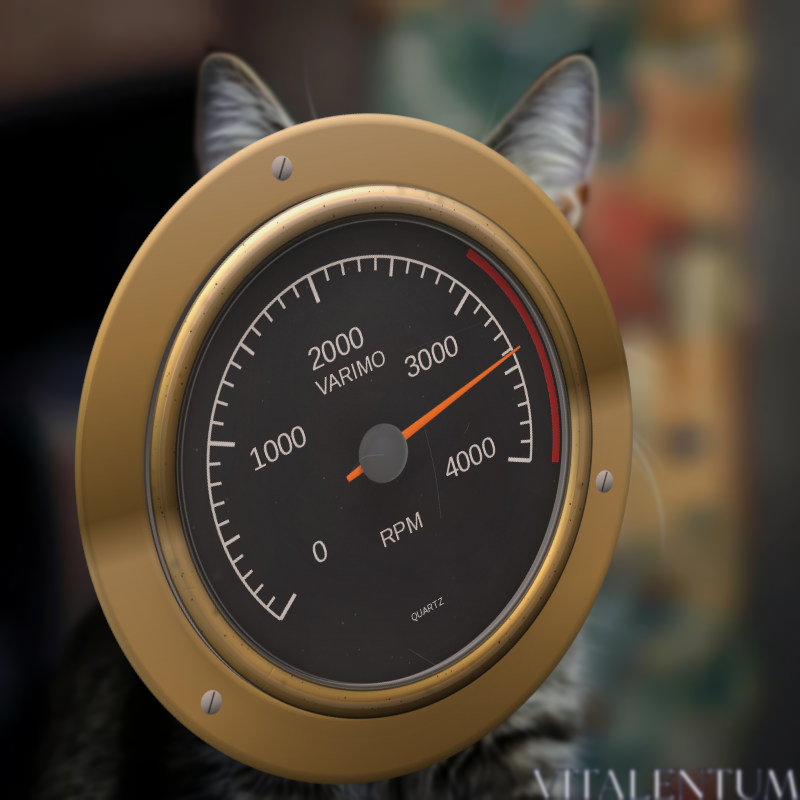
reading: {"value": 3400, "unit": "rpm"}
